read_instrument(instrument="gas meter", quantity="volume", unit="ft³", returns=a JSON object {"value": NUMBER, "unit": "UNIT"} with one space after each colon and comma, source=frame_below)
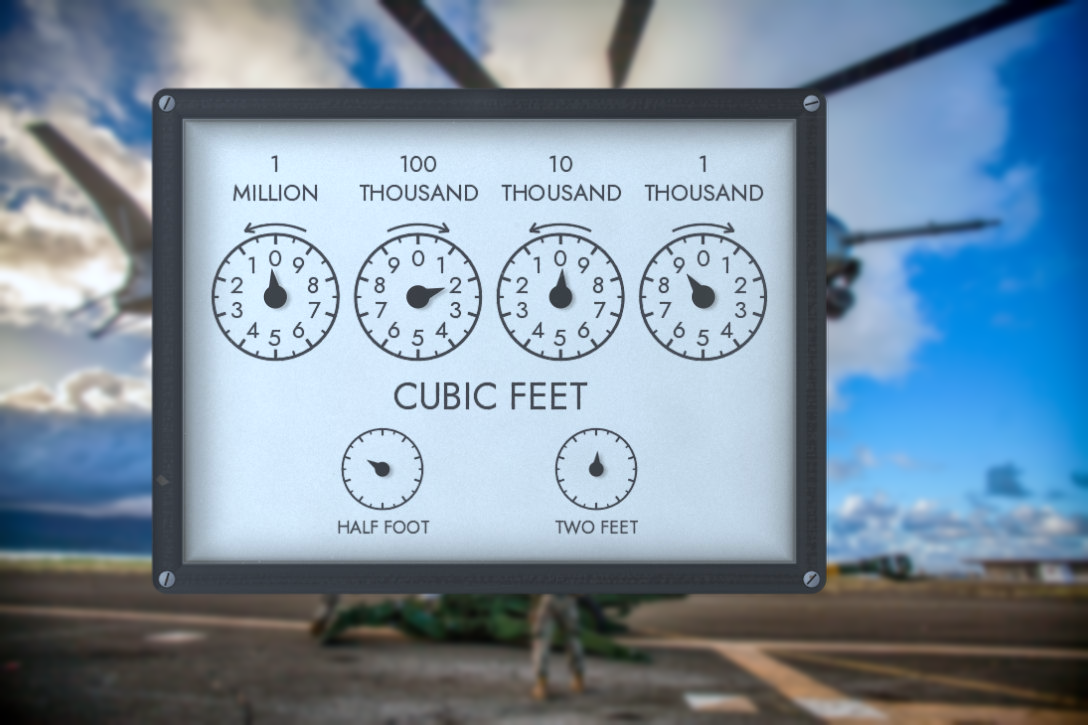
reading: {"value": 19900, "unit": "ft³"}
